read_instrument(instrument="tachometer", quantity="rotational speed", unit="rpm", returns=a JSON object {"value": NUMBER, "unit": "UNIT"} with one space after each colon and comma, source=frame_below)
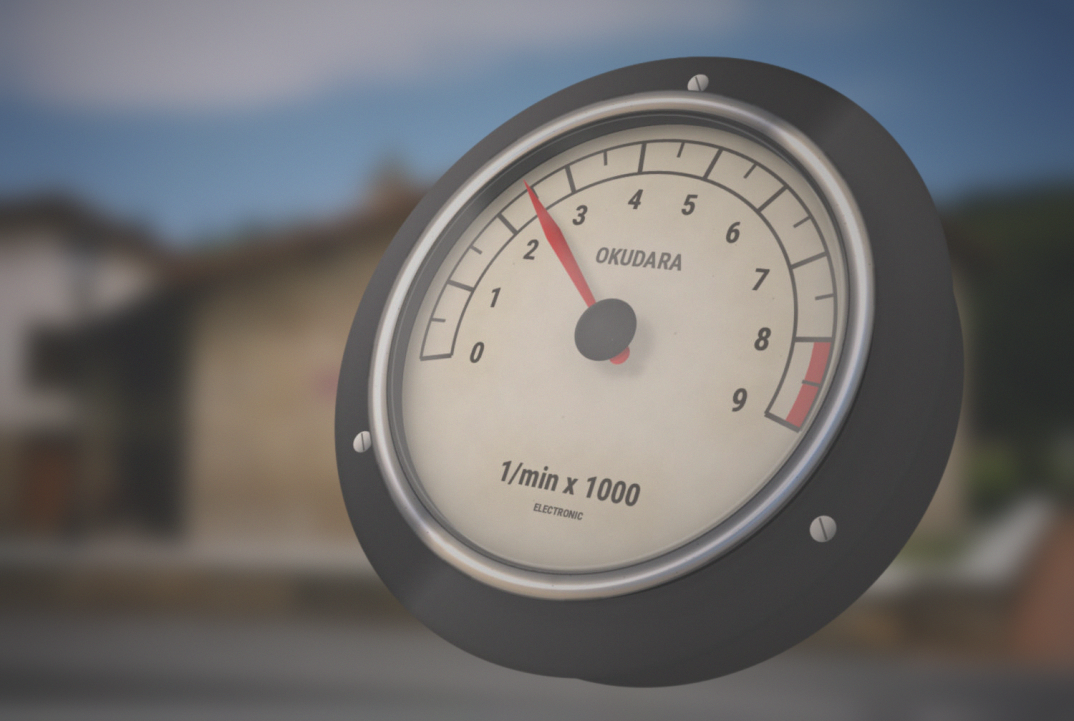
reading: {"value": 2500, "unit": "rpm"}
